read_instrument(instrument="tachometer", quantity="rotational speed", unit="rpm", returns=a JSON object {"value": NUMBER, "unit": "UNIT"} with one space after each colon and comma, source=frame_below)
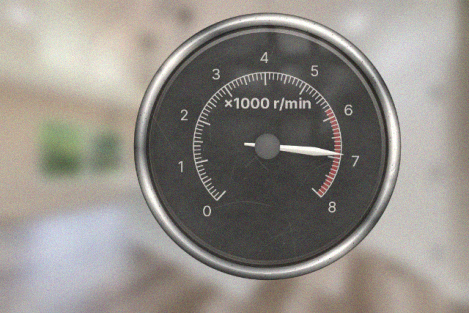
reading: {"value": 6900, "unit": "rpm"}
